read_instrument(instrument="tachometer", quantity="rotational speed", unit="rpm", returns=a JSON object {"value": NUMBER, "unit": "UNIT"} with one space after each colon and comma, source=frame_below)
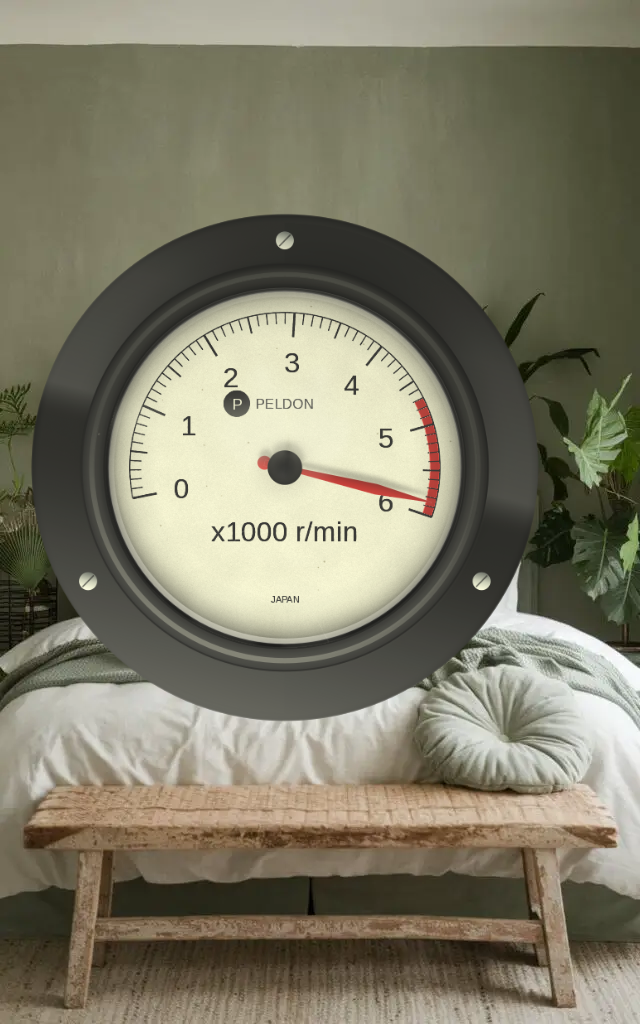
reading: {"value": 5850, "unit": "rpm"}
